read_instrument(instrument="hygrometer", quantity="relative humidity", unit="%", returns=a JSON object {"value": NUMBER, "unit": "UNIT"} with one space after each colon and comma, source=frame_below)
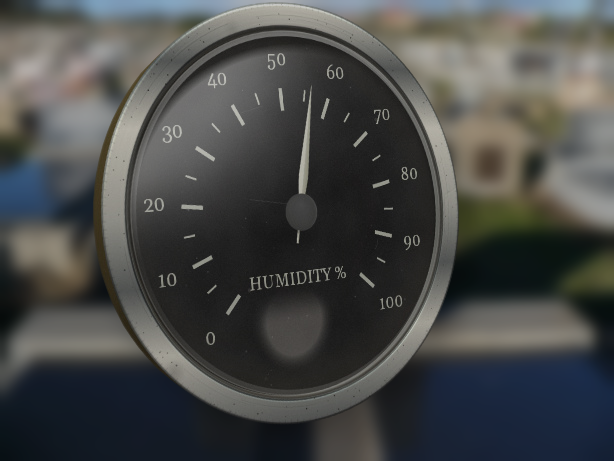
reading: {"value": 55, "unit": "%"}
